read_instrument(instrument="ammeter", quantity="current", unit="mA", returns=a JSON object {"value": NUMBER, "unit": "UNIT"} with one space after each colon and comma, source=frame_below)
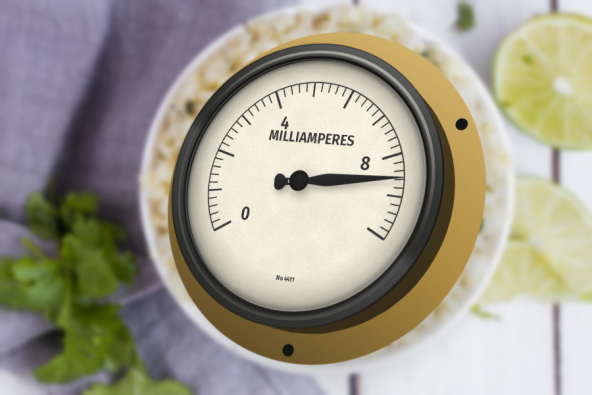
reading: {"value": 8.6, "unit": "mA"}
